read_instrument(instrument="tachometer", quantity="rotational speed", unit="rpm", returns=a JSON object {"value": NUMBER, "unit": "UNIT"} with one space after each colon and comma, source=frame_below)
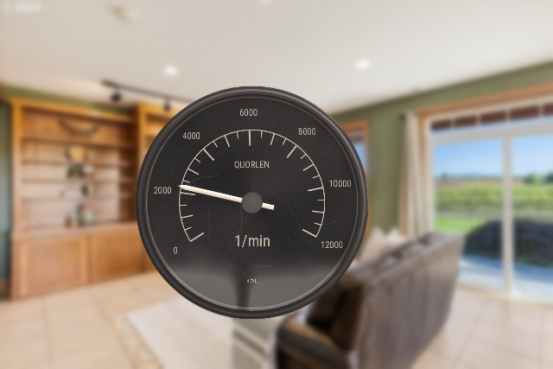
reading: {"value": 2250, "unit": "rpm"}
